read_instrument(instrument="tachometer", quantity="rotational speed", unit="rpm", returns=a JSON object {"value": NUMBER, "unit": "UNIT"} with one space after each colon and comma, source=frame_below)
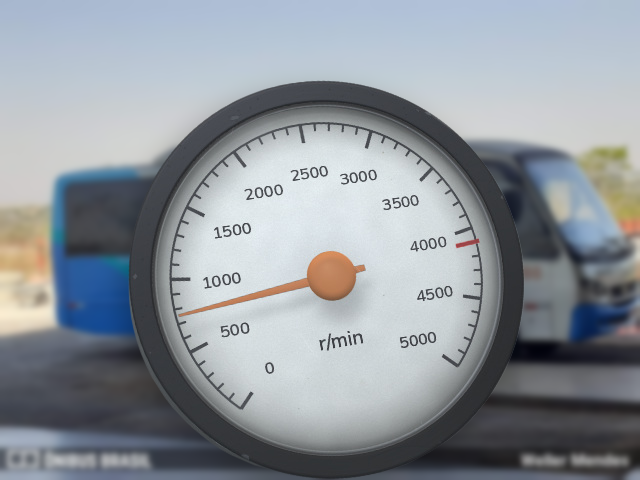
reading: {"value": 750, "unit": "rpm"}
